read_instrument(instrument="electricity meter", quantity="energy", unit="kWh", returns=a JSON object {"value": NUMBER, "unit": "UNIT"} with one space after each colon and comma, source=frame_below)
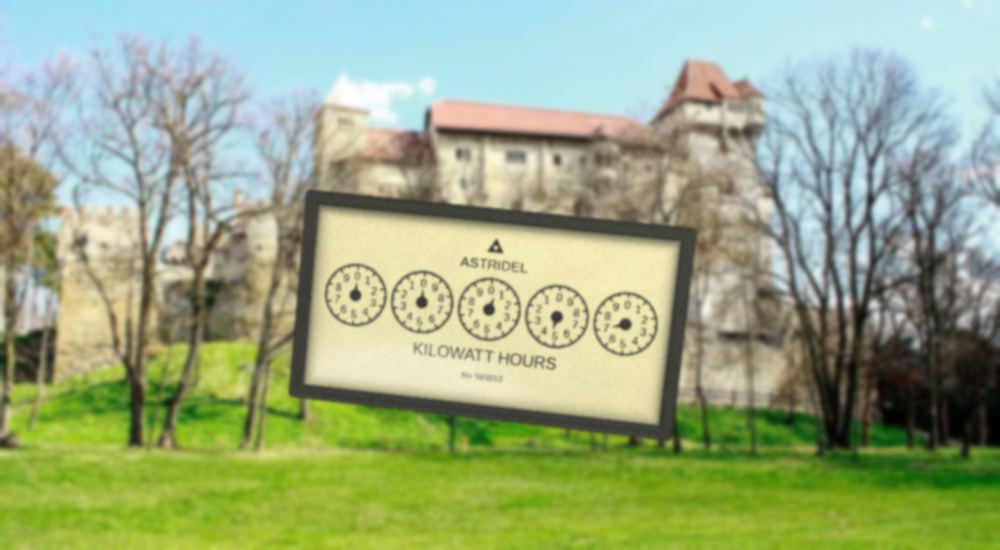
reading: {"value": 47, "unit": "kWh"}
